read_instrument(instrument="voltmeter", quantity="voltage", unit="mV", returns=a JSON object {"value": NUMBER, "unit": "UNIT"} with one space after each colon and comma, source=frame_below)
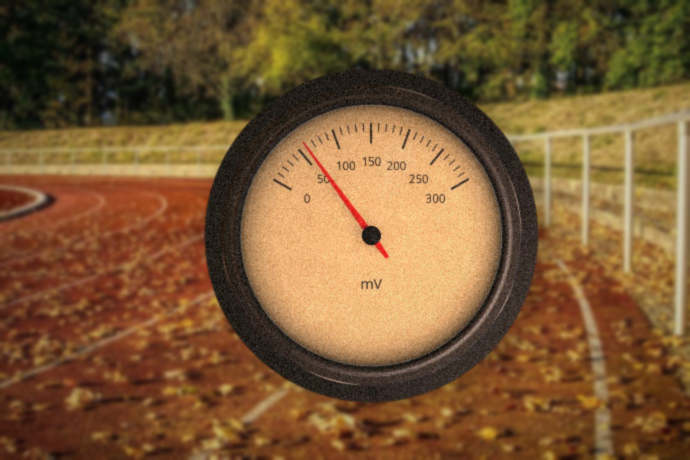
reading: {"value": 60, "unit": "mV"}
